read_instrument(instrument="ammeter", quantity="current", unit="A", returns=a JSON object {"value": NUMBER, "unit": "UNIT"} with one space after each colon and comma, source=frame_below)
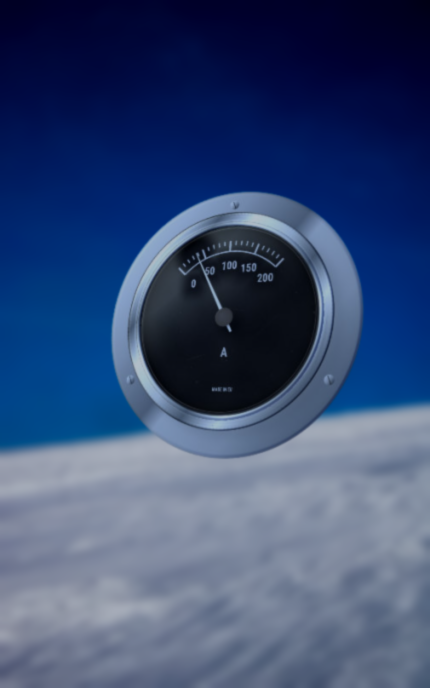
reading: {"value": 40, "unit": "A"}
